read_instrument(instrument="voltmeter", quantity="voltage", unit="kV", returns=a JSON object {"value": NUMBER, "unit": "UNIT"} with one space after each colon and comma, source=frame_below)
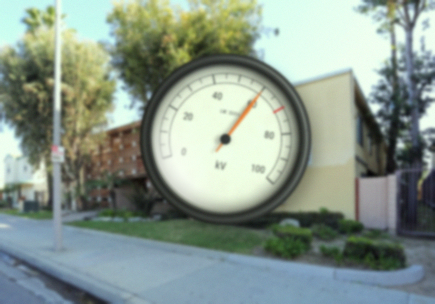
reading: {"value": 60, "unit": "kV"}
